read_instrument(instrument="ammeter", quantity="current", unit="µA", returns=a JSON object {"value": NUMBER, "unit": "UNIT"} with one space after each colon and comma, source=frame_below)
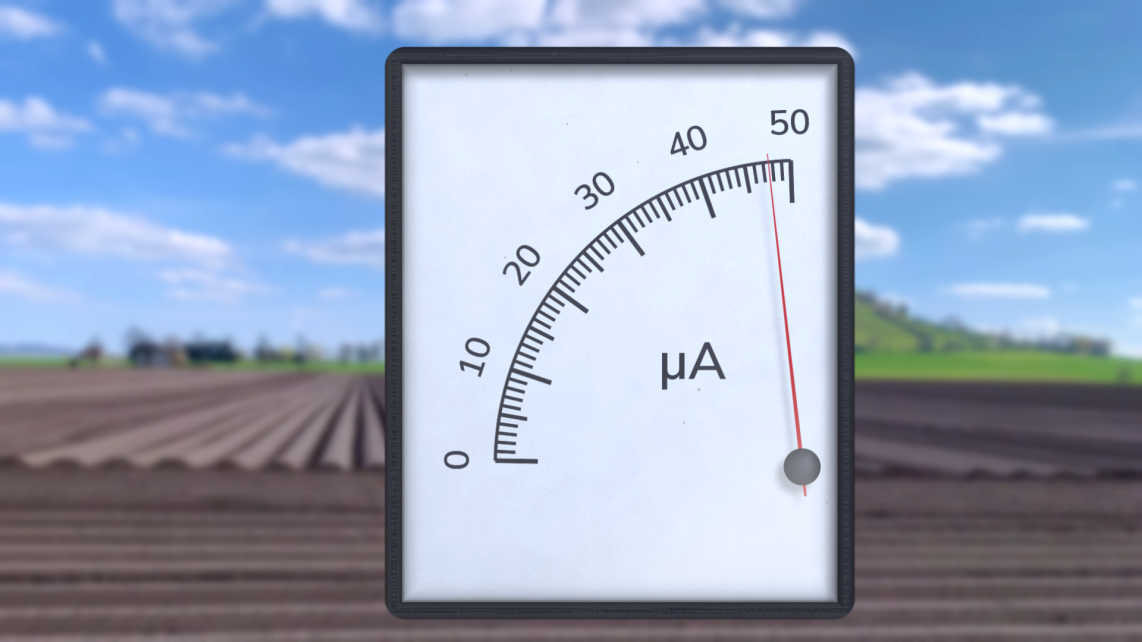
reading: {"value": 47.5, "unit": "µA"}
